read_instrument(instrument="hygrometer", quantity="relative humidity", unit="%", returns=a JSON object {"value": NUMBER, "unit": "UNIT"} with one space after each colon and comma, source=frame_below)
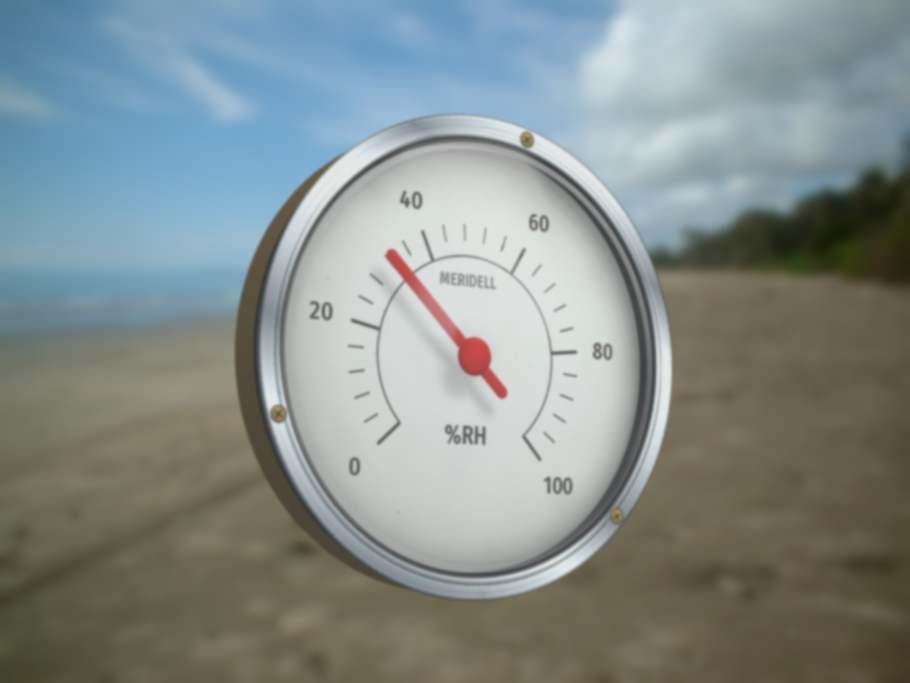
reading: {"value": 32, "unit": "%"}
